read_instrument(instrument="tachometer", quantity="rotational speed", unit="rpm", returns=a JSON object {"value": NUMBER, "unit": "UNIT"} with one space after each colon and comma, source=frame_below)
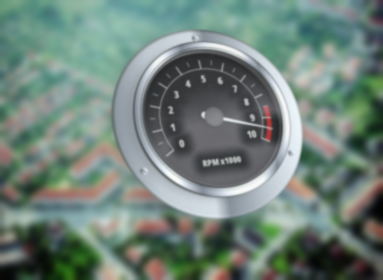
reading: {"value": 9500, "unit": "rpm"}
